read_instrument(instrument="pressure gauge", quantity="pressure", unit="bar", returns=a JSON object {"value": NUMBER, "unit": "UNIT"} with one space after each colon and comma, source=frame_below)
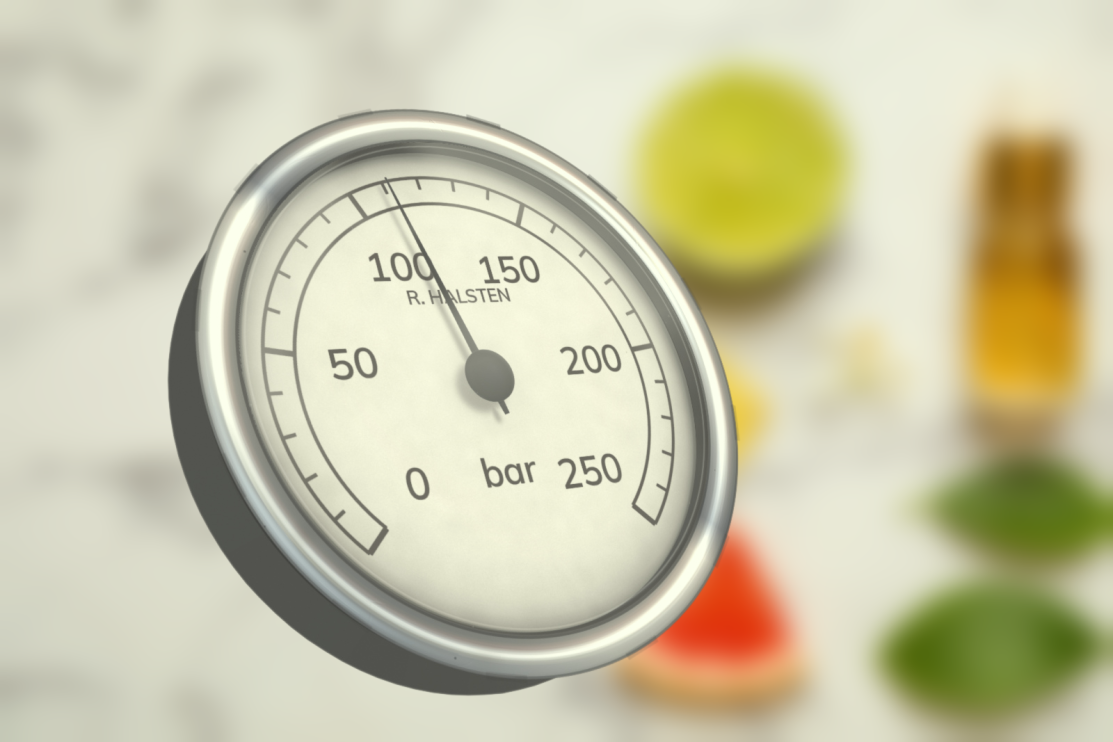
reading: {"value": 110, "unit": "bar"}
